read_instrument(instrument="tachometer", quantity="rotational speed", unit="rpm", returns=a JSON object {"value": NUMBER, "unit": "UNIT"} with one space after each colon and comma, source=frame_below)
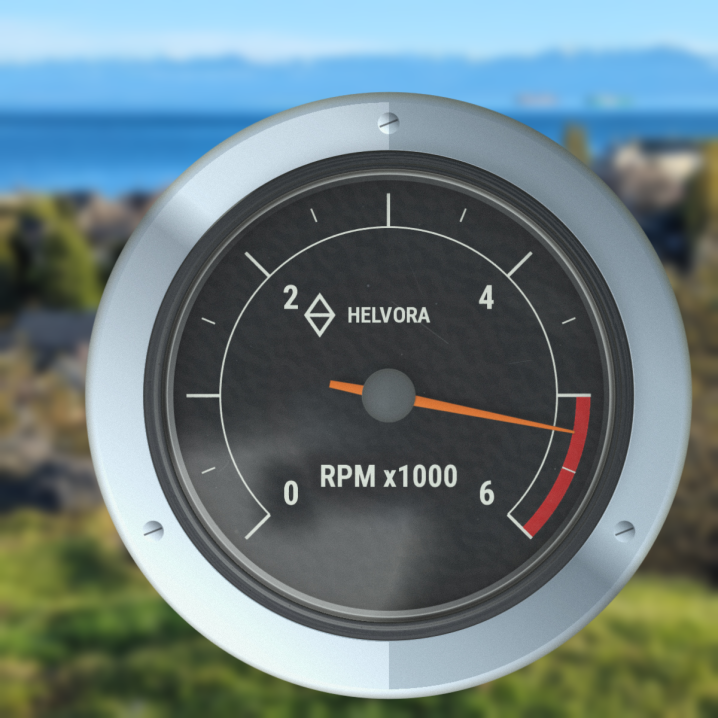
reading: {"value": 5250, "unit": "rpm"}
